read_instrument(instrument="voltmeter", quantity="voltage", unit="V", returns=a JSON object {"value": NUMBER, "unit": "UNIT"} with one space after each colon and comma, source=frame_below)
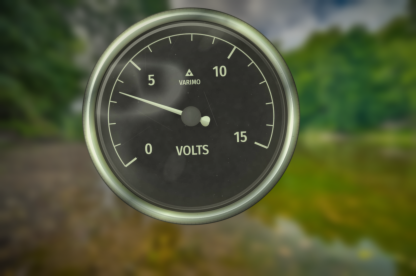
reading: {"value": 3.5, "unit": "V"}
